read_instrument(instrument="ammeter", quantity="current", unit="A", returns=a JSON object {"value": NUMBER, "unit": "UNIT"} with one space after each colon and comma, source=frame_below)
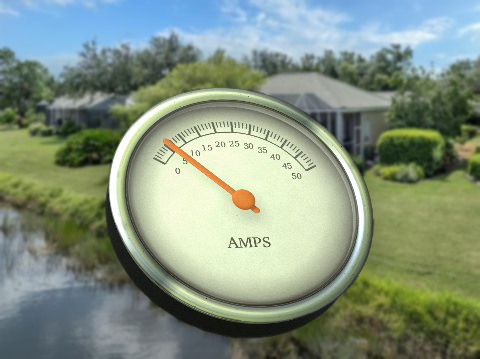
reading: {"value": 5, "unit": "A"}
